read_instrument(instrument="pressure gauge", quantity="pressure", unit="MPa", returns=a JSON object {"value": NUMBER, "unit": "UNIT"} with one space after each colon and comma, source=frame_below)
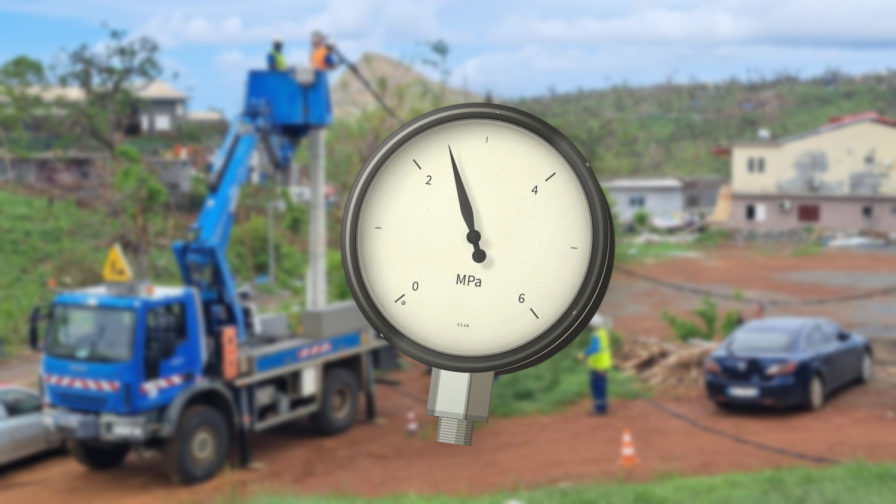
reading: {"value": 2.5, "unit": "MPa"}
